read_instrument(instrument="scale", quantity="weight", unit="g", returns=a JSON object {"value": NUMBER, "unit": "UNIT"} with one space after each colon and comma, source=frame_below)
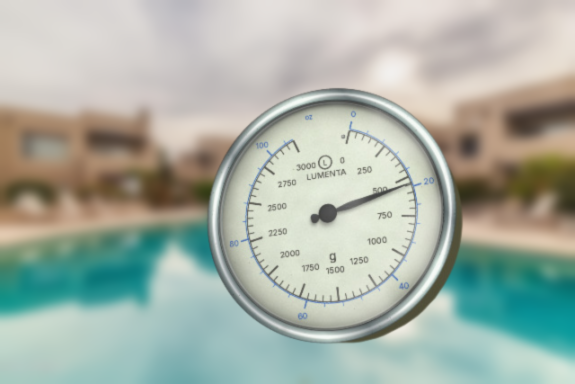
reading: {"value": 550, "unit": "g"}
